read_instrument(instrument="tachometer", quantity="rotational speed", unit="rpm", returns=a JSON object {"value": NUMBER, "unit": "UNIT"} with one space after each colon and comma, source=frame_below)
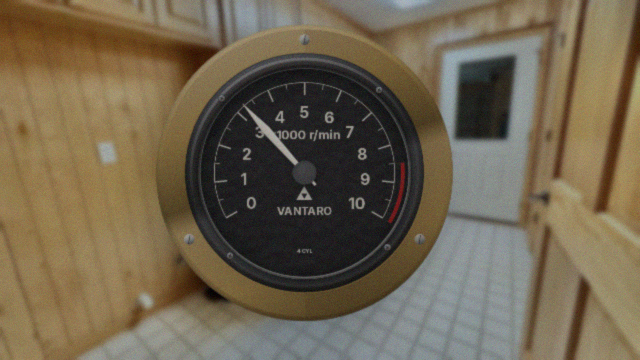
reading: {"value": 3250, "unit": "rpm"}
